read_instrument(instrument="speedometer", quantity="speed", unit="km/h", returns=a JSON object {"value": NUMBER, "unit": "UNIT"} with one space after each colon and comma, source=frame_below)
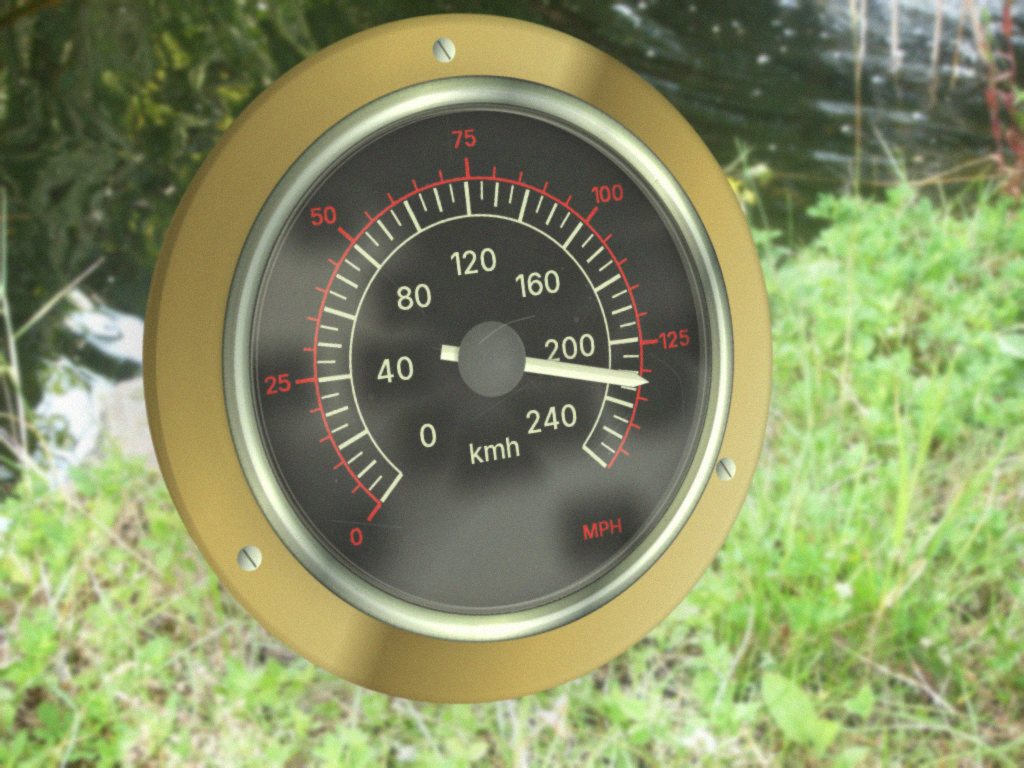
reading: {"value": 212.5, "unit": "km/h"}
